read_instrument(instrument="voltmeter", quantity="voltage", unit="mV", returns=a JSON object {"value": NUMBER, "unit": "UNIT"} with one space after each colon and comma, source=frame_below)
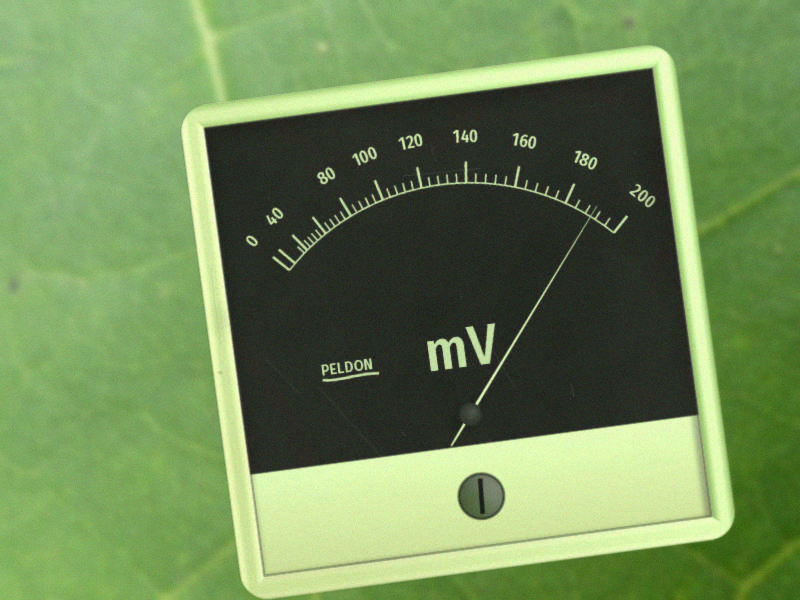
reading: {"value": 190, "unit": "mV"}
